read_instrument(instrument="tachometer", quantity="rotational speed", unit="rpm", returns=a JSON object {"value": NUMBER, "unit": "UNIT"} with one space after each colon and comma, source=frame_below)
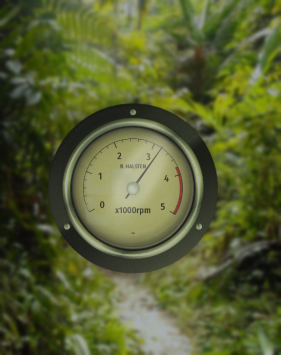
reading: {"value": 3200, "unit": "rpm"}
